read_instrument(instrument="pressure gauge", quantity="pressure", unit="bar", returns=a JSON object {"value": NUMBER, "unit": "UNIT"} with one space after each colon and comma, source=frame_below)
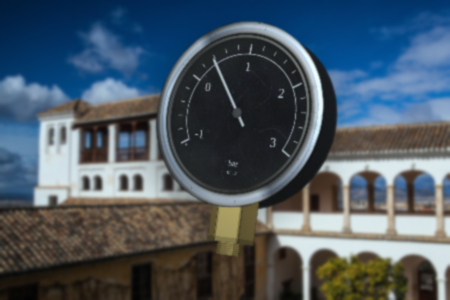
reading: {"value": 0.4, "unit": "bar"}
